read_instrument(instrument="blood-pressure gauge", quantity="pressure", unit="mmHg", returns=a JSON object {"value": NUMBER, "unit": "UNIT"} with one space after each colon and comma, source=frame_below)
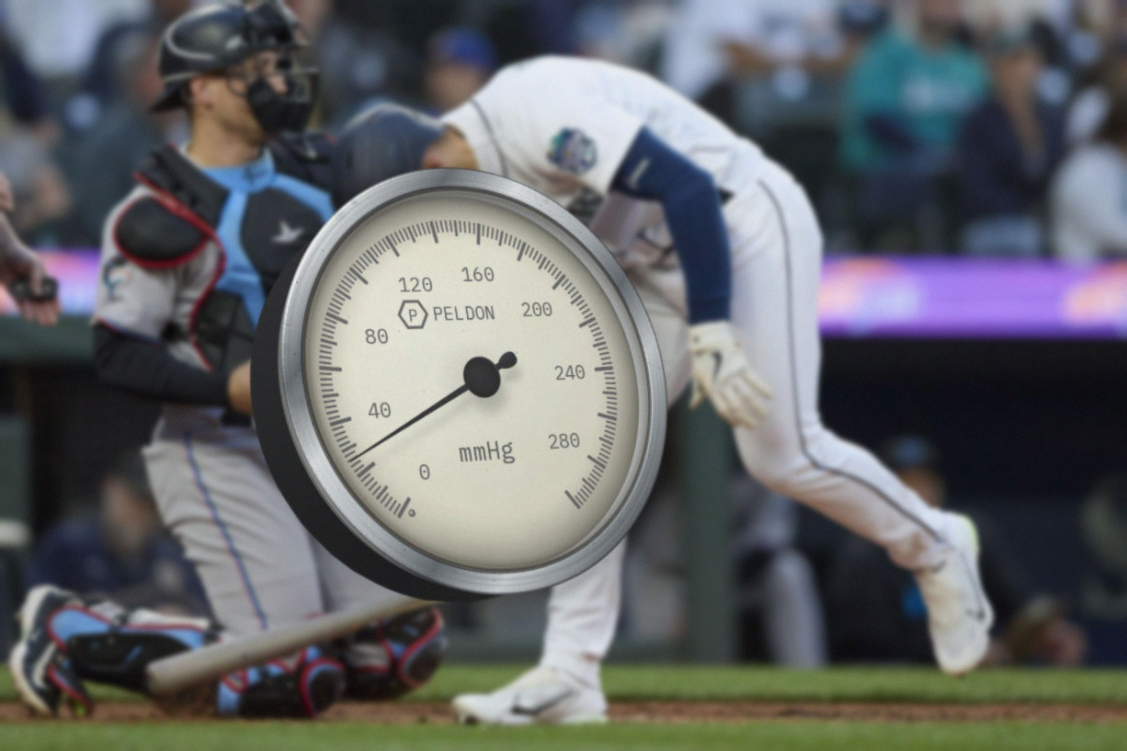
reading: {"value": 26, "unit": "mmHg"}
